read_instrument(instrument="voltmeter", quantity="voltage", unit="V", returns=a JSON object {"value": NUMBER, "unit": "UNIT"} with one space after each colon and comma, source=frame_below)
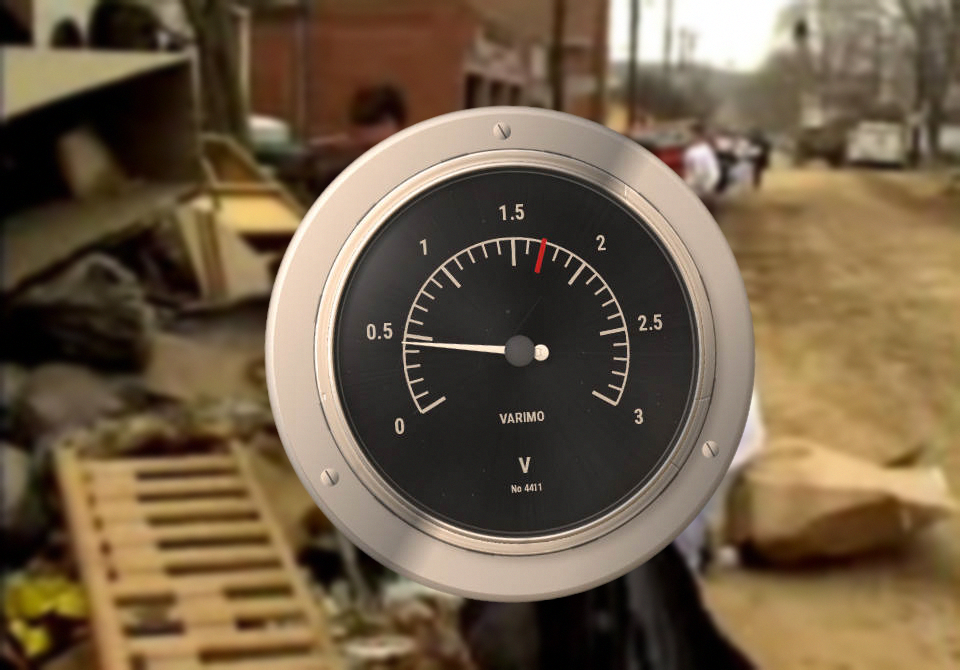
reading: {"value": 0.45, "unit": "V"}
